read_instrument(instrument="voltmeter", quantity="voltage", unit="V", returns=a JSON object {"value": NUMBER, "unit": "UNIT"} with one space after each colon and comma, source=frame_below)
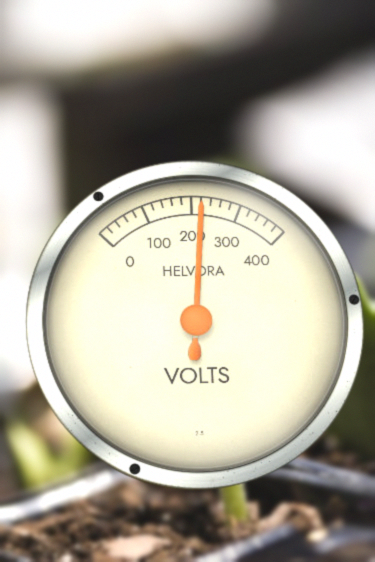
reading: {"value": 220, "unit": "V"}
